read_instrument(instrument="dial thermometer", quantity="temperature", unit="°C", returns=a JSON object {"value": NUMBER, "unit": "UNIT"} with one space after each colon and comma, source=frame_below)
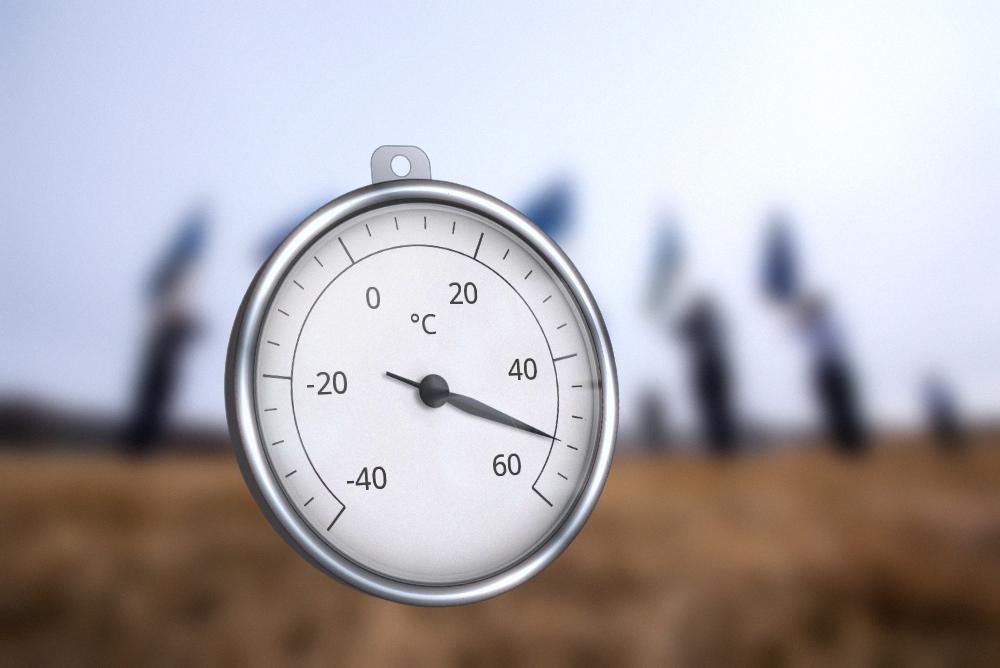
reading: {"value": 52, "unit": "°C"}
